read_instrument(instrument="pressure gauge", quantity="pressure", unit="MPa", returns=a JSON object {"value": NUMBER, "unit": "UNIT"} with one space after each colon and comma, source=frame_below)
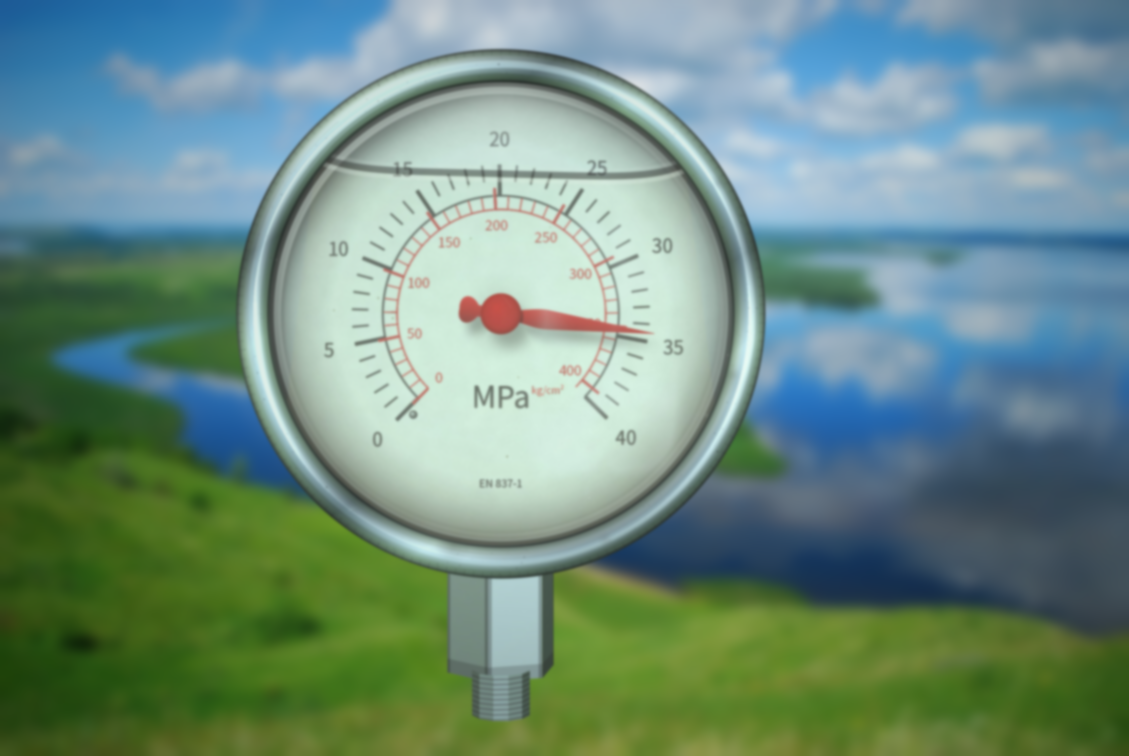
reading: {"value": 34.5, "unit": "MPa"}
